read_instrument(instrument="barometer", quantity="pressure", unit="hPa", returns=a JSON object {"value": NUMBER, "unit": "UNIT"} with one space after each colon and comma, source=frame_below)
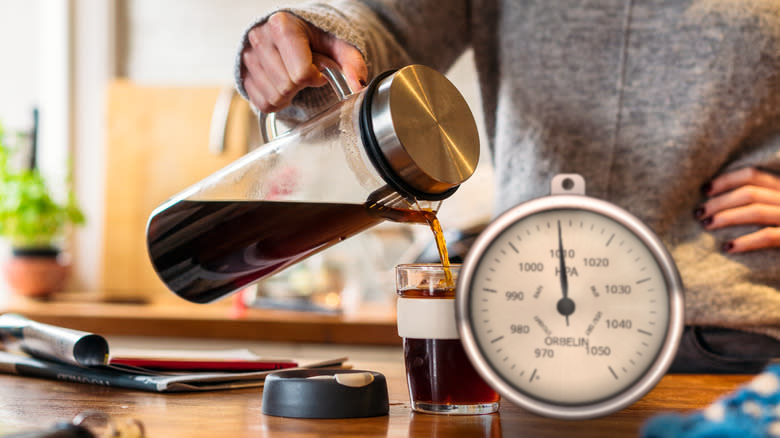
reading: {"value": 1010, "unit": "hPa"}
